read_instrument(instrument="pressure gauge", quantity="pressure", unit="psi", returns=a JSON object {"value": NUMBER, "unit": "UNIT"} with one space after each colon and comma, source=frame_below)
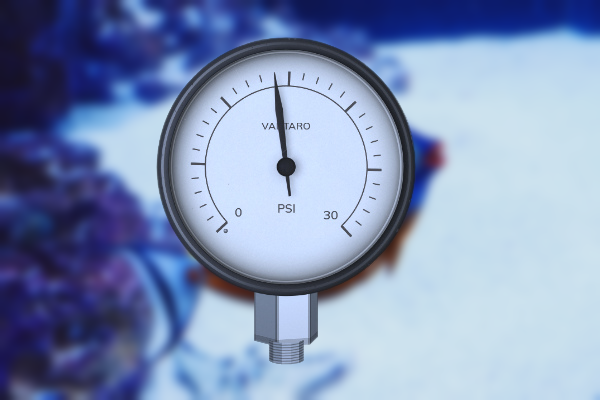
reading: {"value": 14, "unit": "psi"}
